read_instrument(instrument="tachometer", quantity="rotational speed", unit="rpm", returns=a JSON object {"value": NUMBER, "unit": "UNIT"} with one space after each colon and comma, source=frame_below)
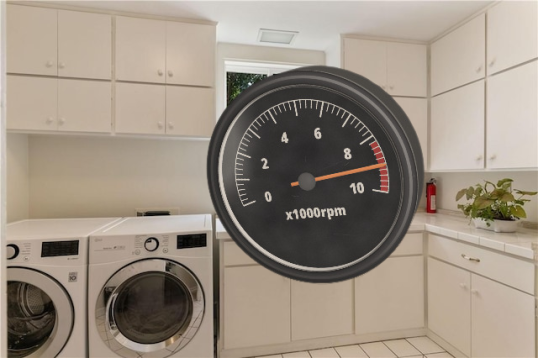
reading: {"value": 9000, "unit": "rpm"}
